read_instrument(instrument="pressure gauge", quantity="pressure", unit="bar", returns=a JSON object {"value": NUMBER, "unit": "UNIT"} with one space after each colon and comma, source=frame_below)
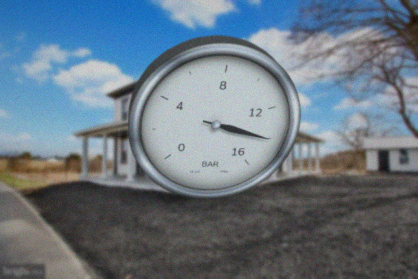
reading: {"value": 14, "unit": "bar"}
